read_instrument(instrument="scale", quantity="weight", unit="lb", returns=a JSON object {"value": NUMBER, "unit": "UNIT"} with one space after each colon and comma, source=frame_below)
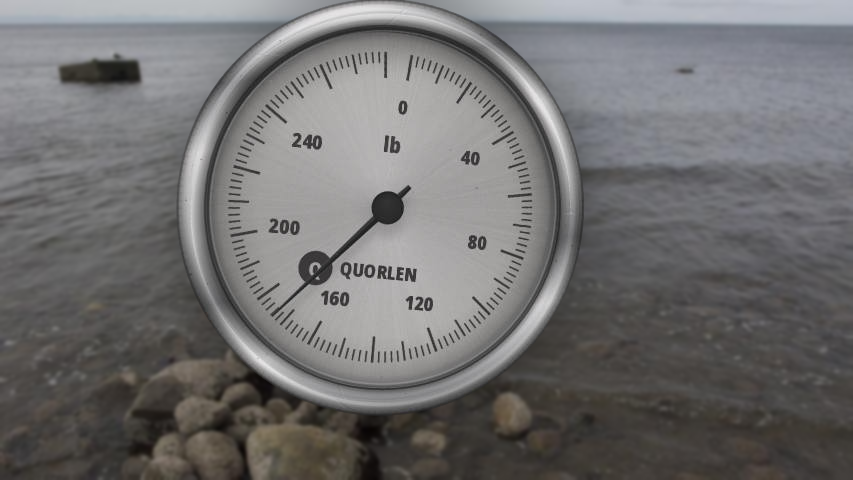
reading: {"value": 174, "unit": "lb"}
